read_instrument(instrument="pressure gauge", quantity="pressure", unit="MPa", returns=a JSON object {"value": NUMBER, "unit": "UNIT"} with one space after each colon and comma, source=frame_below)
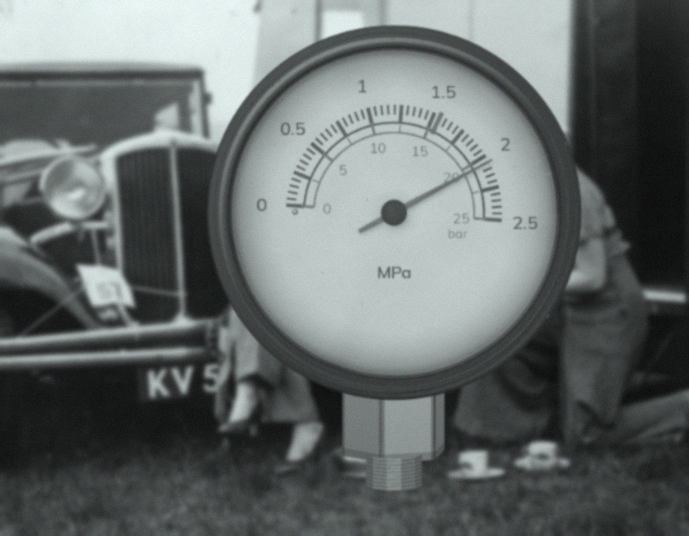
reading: {"value": 2.05, "unit": "MPa"}
